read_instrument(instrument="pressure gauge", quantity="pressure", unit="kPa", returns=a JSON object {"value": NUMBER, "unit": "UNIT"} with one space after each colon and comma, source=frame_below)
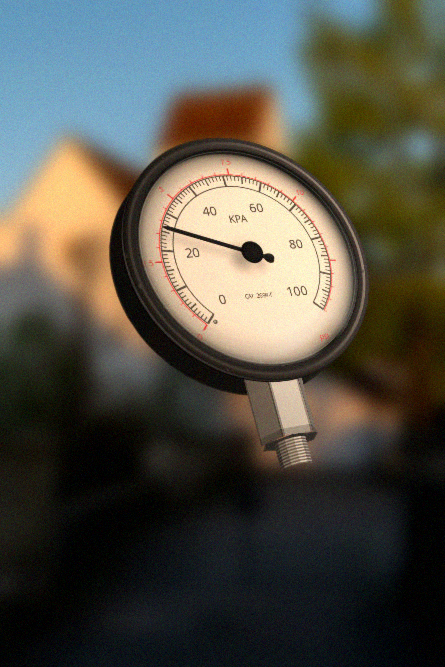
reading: {"value": 25, "unit": "kPa"}
